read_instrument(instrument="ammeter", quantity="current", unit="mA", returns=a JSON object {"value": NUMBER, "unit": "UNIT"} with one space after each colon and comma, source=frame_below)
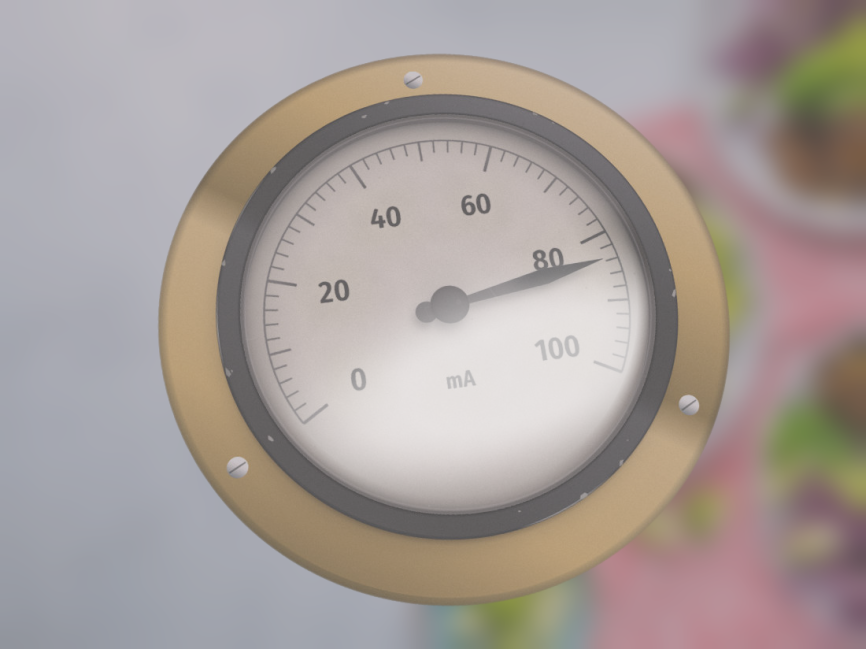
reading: {"value": 84, "unit": "mA"}
